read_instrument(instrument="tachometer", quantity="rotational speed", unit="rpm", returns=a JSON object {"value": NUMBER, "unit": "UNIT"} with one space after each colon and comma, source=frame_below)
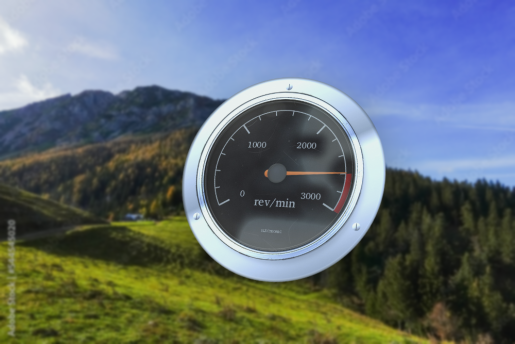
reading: {"value": 2600, "unit": "rpm"}
